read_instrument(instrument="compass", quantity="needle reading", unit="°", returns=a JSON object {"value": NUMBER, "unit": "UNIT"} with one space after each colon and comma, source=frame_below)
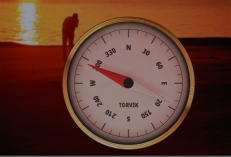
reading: {"value": 295, "unit": "°"}
